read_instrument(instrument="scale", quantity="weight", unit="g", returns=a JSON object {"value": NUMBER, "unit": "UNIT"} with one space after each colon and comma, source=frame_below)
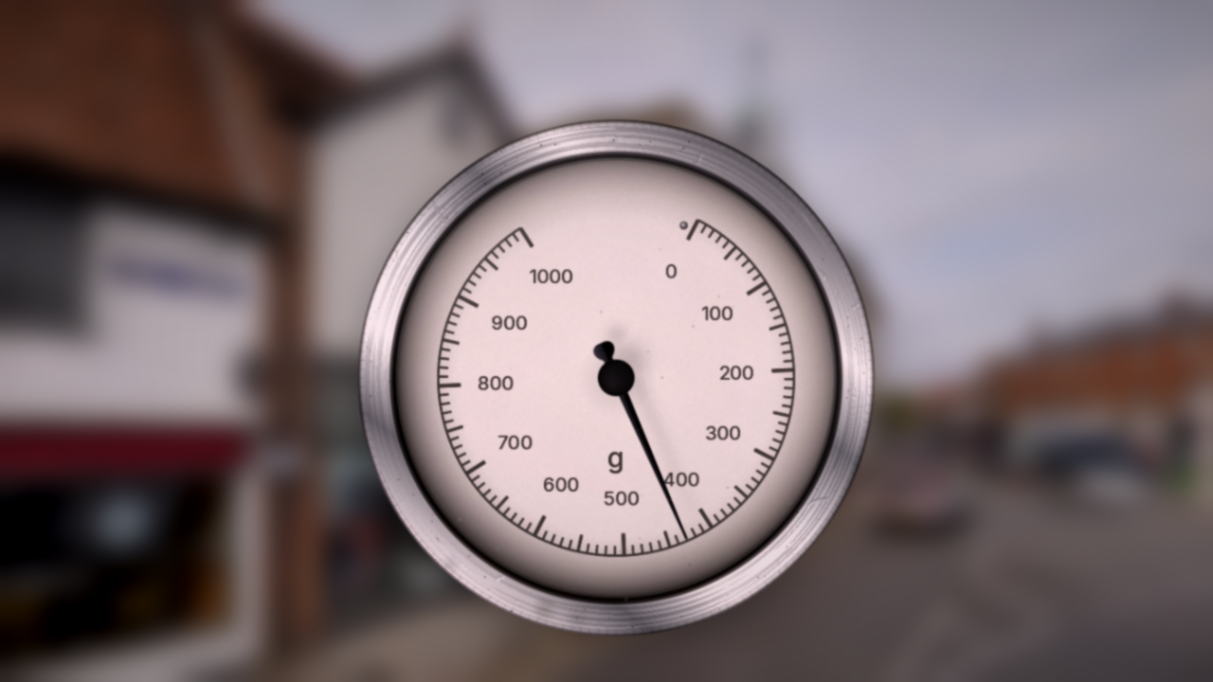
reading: {"value": 430, "unit": "g"}
